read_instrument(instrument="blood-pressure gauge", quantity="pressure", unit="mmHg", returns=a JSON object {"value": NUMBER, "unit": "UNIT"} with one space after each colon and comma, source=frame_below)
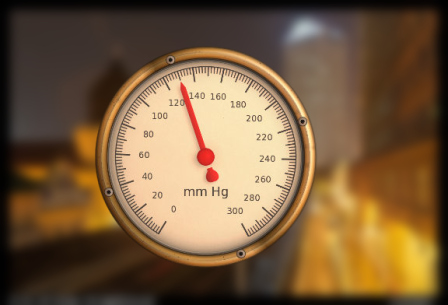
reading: {"value": 130, "unit": "mmHg"}
